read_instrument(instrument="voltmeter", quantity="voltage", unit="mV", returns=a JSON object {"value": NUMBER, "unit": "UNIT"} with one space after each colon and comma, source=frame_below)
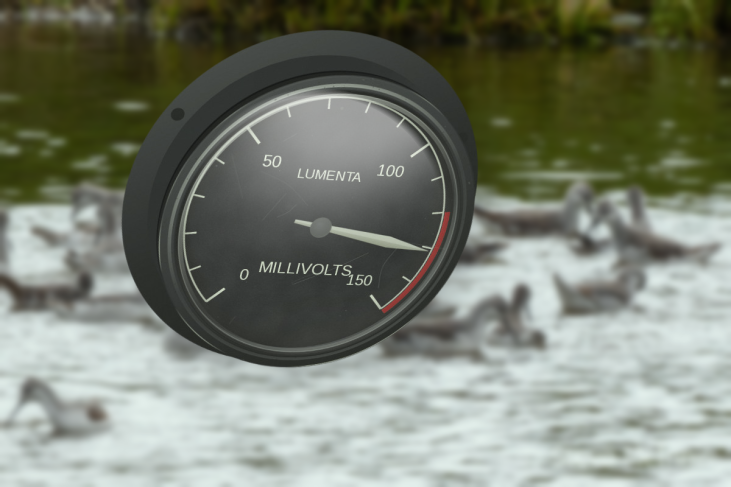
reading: {"value": 130, "unit": "mV"}
